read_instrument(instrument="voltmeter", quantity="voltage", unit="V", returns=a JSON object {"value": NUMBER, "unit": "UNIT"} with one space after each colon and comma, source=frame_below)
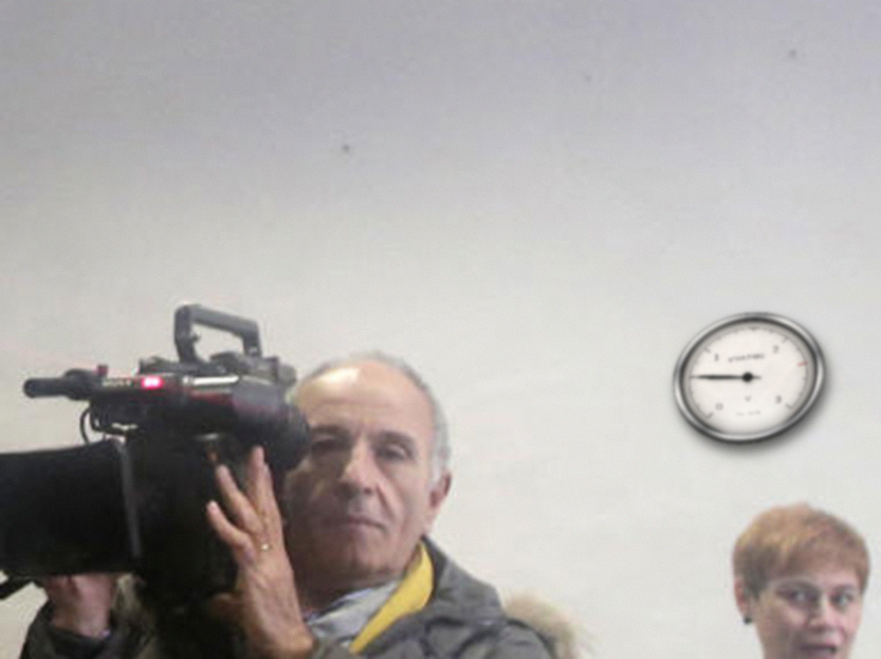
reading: {"value": 0.6, "unit": "V"}
